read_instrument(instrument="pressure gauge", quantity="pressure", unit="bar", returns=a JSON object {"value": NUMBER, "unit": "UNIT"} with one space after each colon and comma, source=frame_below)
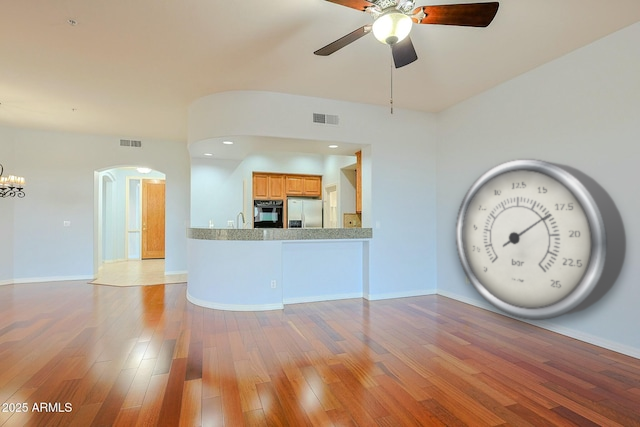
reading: {"value": 17.5, "unit": "bar"}
